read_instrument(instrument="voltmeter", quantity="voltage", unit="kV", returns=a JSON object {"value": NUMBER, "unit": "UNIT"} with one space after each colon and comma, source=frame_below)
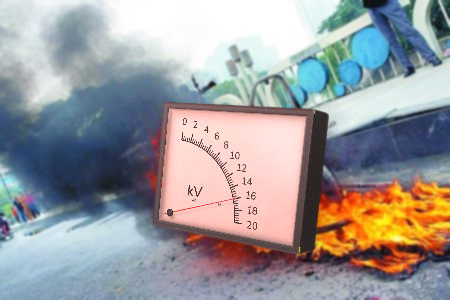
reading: {"value": 16, "unit": "kV"}
